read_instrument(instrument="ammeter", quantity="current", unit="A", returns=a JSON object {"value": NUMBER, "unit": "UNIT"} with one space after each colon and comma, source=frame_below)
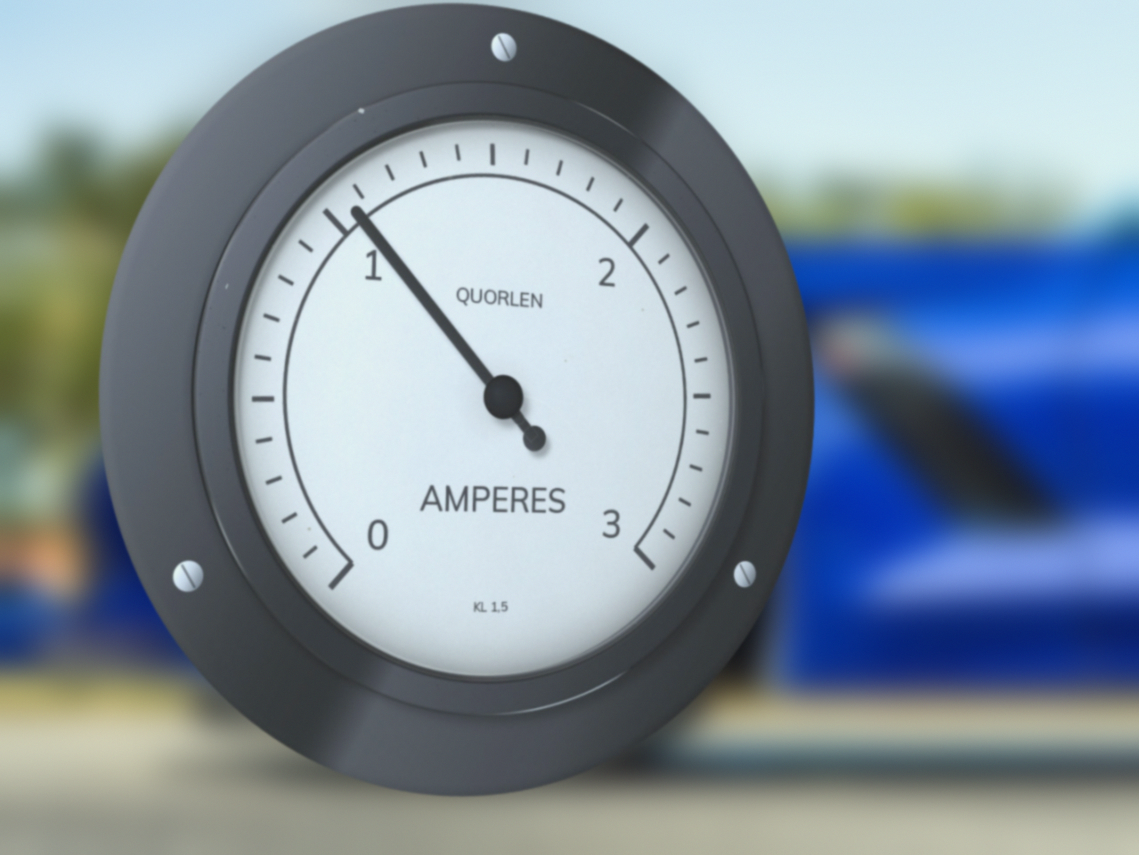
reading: {"value": 1.05, "unit": "A"}
